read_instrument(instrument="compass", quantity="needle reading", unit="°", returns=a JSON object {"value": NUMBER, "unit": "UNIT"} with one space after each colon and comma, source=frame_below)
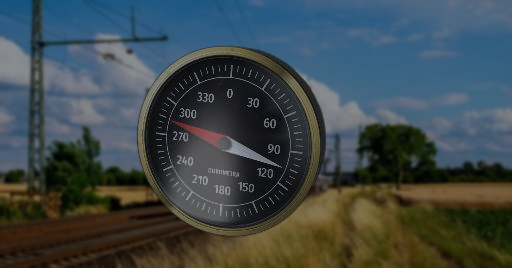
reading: {"value": 285, "unit": "°"}
